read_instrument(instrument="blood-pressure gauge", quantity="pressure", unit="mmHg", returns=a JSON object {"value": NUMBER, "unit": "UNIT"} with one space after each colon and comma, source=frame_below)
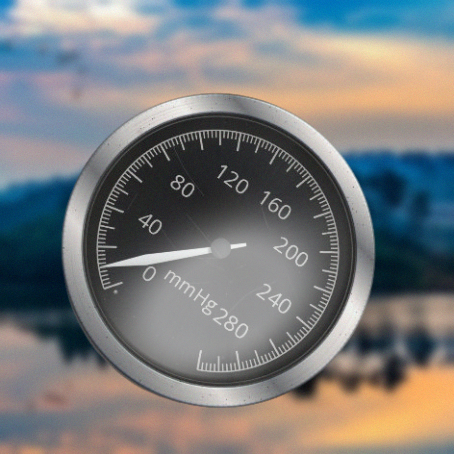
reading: {"value": 10, "unit": "mmHg"}
